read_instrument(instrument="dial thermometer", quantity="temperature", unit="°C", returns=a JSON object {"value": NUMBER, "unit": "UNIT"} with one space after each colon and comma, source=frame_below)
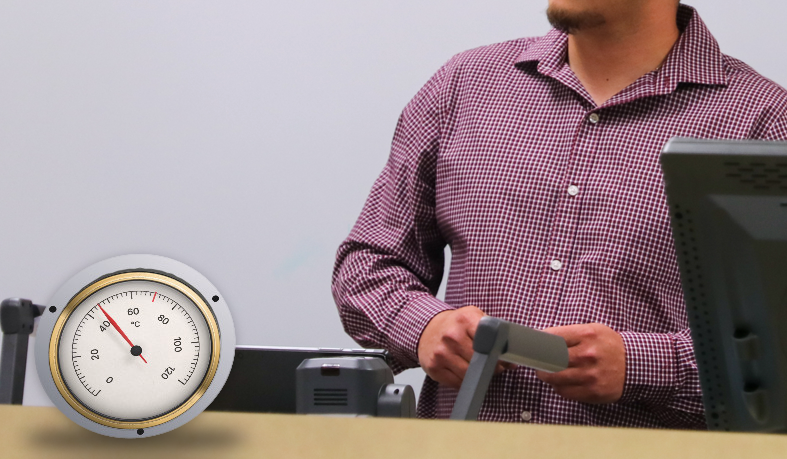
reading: {"value": 46, "unit": "°C"}
